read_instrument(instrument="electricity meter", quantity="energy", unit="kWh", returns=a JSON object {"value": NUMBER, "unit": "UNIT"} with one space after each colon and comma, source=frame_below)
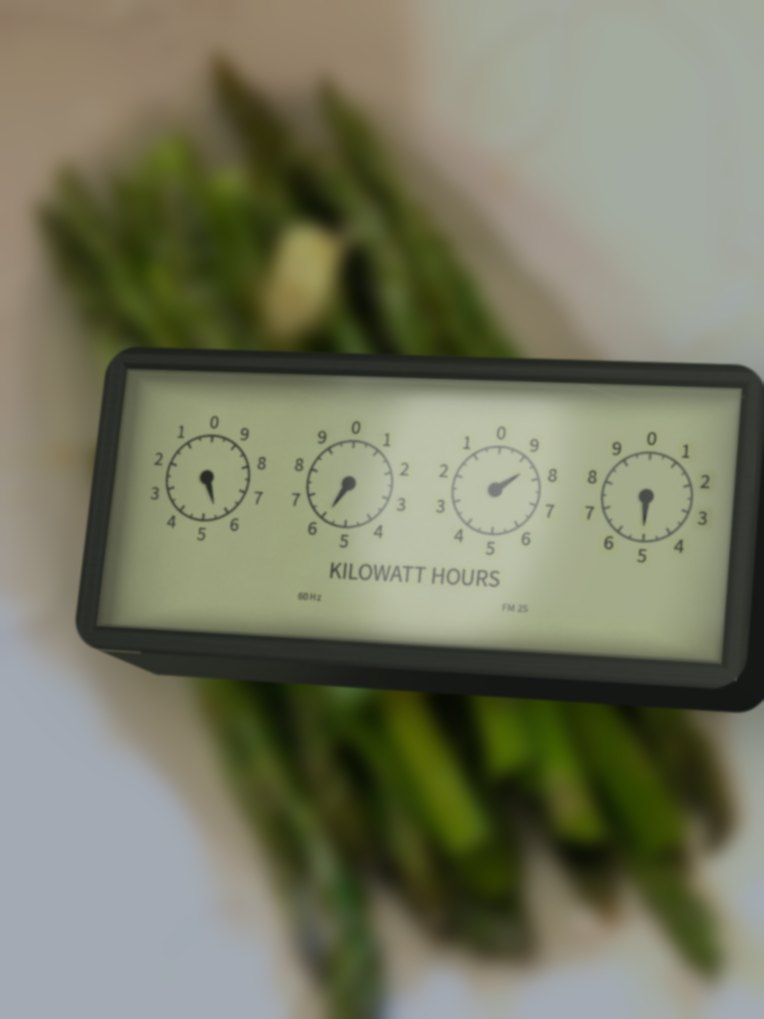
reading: {"value": 5585, "unit": "kWh"}
